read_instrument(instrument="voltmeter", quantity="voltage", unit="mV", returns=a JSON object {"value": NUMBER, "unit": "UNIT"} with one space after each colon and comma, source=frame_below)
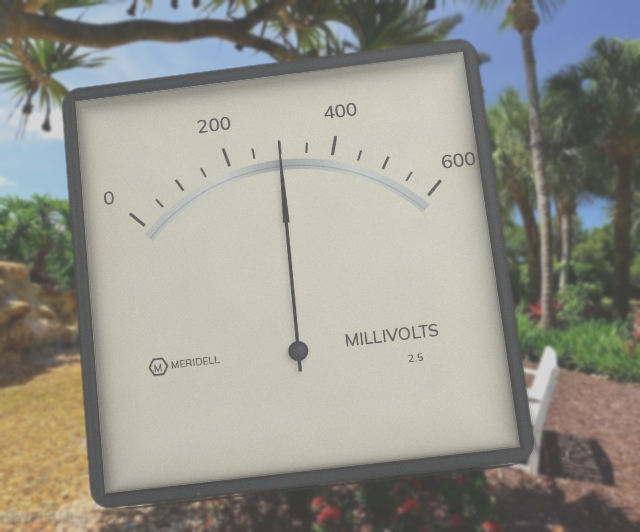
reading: {"value": 300, "unit": "mV"}
